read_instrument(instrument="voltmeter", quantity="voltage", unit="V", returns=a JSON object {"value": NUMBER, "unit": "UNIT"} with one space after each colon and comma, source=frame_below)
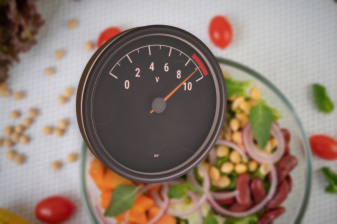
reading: {"value": 9, "unit": "V"}
